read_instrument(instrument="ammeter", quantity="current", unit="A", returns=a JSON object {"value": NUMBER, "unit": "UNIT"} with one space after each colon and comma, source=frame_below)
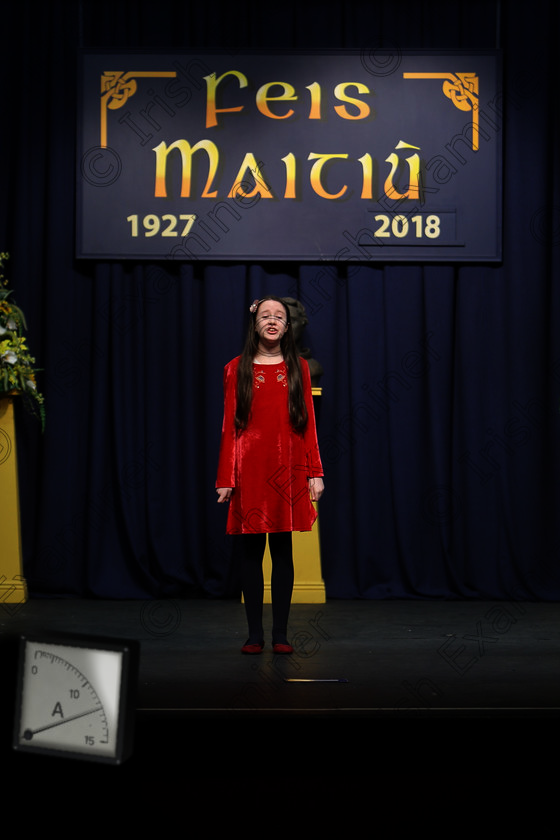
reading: {"value": 12.5, "unit": "A"}
